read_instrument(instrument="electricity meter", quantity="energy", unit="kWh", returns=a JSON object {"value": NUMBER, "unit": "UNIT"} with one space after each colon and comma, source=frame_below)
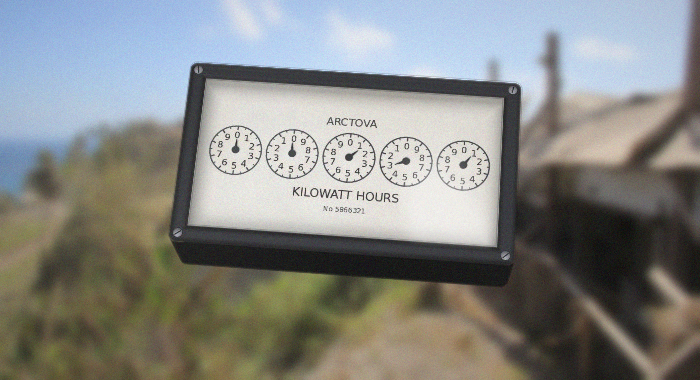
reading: {"value": 131, "unit": "kWh"}
